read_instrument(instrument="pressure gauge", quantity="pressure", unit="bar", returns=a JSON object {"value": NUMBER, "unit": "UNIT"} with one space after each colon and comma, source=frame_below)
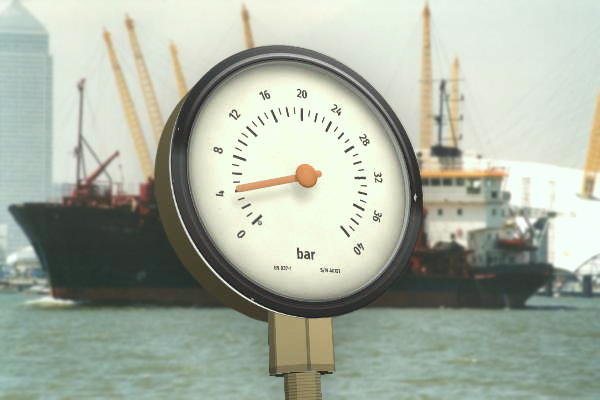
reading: {"value": 4, "unit": "bar"}
